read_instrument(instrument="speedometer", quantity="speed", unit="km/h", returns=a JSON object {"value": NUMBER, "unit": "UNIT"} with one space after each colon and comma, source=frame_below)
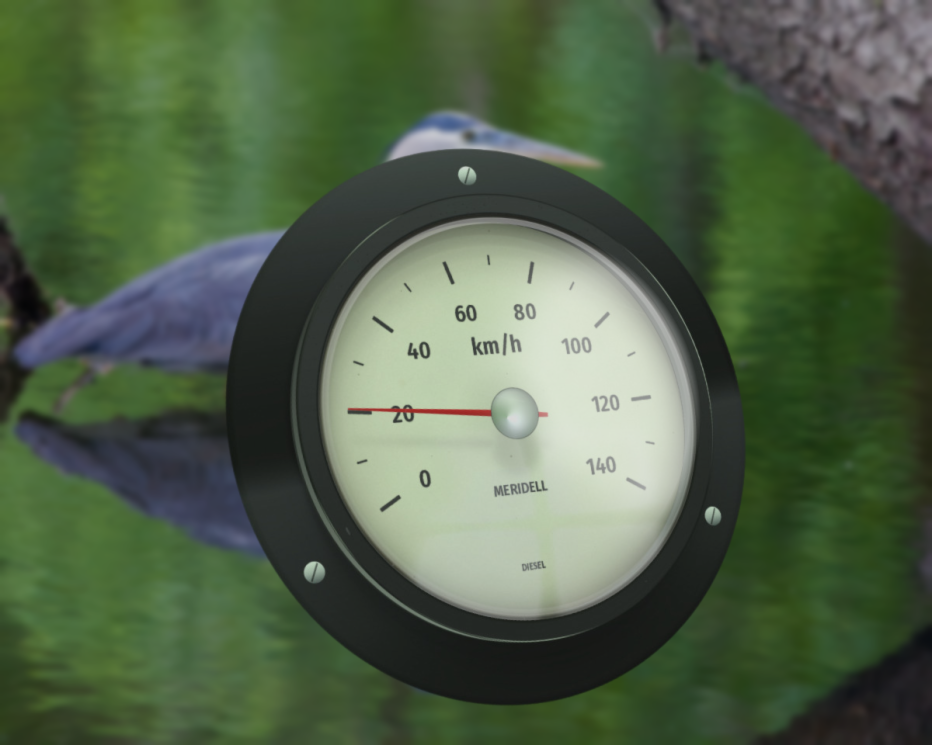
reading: {"value": 20, "unit": "km/h"}
